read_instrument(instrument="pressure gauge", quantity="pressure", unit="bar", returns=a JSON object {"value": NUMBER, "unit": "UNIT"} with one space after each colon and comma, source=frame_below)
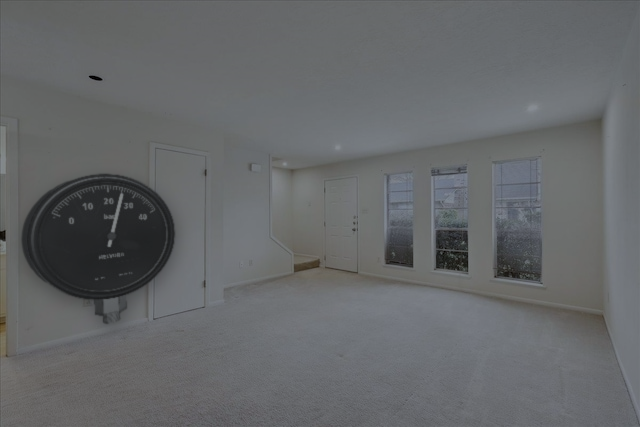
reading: {"value": 25, "unit": "bar"}
